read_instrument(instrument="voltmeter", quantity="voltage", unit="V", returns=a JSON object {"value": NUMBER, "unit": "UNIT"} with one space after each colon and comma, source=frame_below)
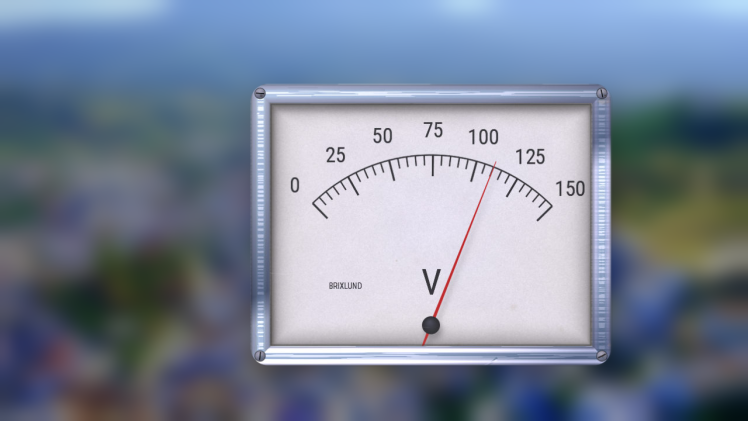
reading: {"value": 110, "unit": "V"}
